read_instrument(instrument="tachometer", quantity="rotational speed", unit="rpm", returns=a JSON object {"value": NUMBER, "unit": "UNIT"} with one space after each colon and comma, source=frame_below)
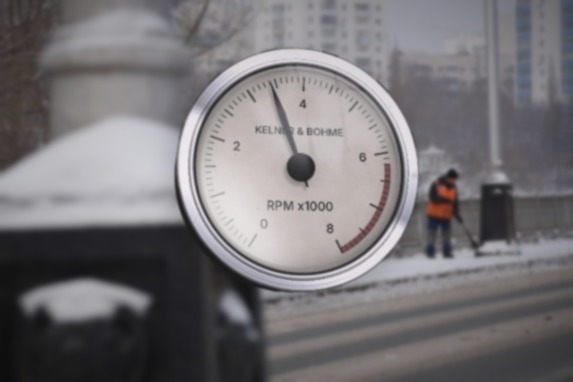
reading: {"value": 3400, "unit": "rpm"}
